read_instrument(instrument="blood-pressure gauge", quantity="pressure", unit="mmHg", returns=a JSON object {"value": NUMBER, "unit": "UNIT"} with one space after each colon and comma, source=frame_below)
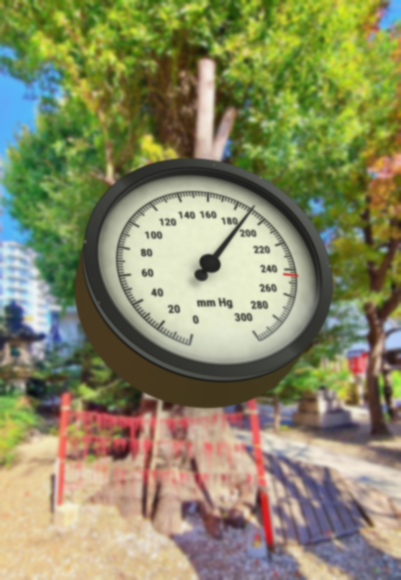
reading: {"value": 190, "unit": "mmHg"}
